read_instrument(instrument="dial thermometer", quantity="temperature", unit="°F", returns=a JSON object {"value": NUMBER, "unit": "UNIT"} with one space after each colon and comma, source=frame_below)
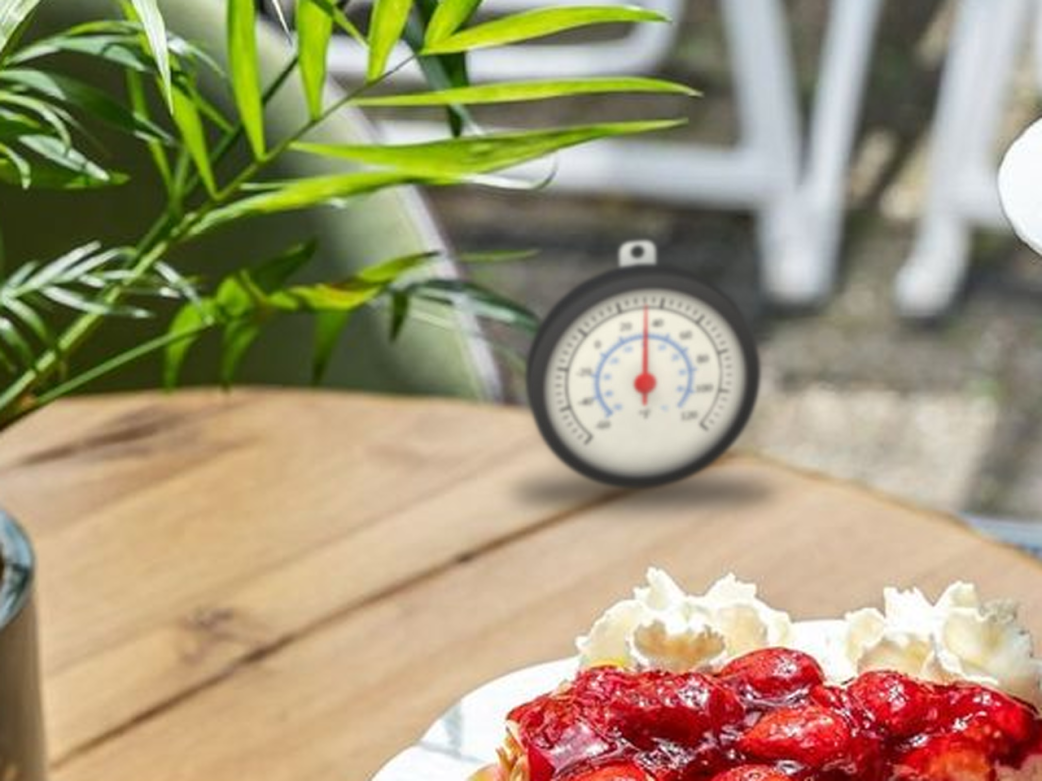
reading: {"value": 32, "unit": "°F"}
